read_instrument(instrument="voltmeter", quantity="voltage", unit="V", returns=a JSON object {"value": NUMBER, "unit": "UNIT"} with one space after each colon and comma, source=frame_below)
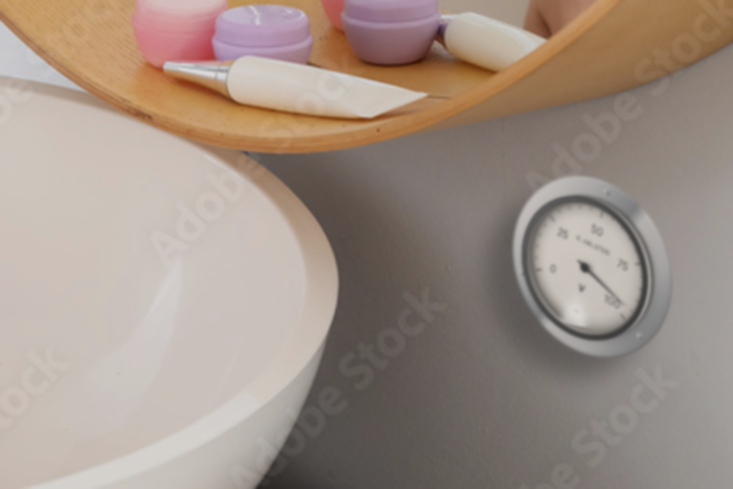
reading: {"value": 95, "unit": "V"}
